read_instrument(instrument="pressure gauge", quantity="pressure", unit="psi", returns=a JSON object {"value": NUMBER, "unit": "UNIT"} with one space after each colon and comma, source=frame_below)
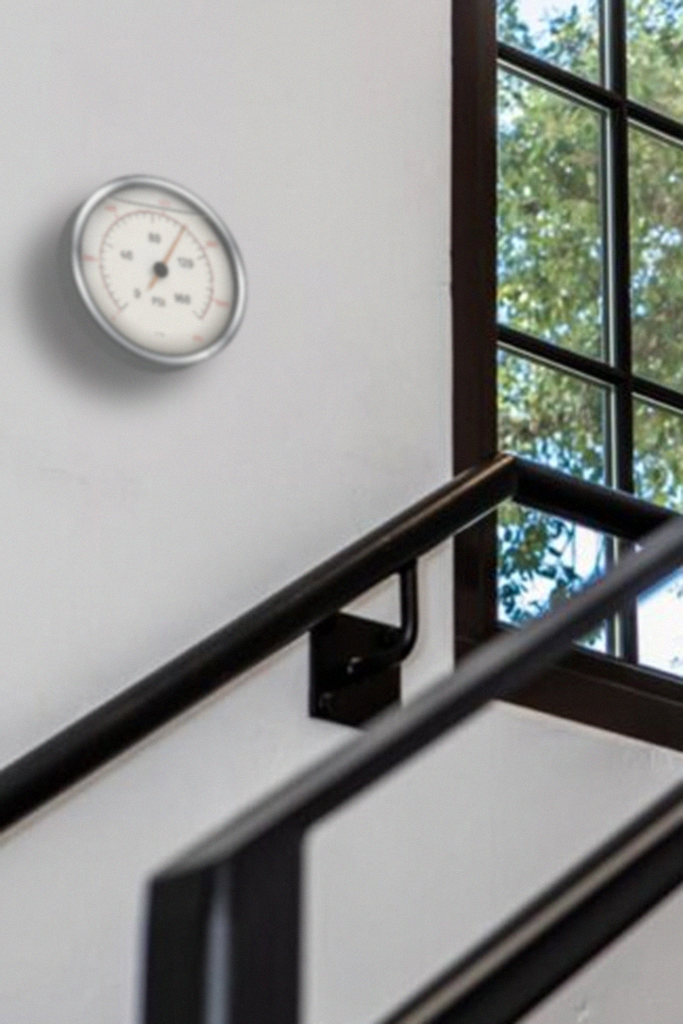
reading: {"value": 100, "unit": "psi"}
